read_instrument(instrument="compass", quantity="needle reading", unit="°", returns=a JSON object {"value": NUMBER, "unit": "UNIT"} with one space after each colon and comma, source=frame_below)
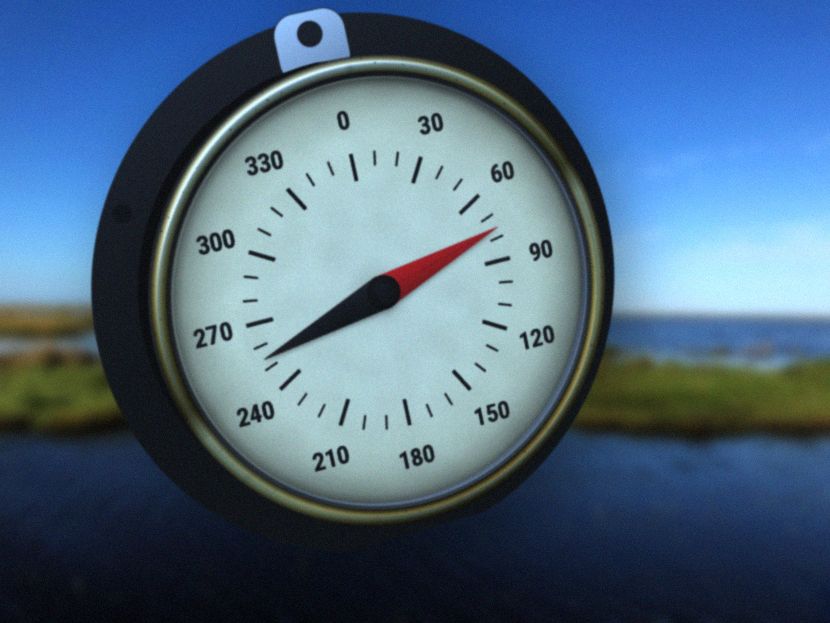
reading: {"value": 75, "unit": "°"}
